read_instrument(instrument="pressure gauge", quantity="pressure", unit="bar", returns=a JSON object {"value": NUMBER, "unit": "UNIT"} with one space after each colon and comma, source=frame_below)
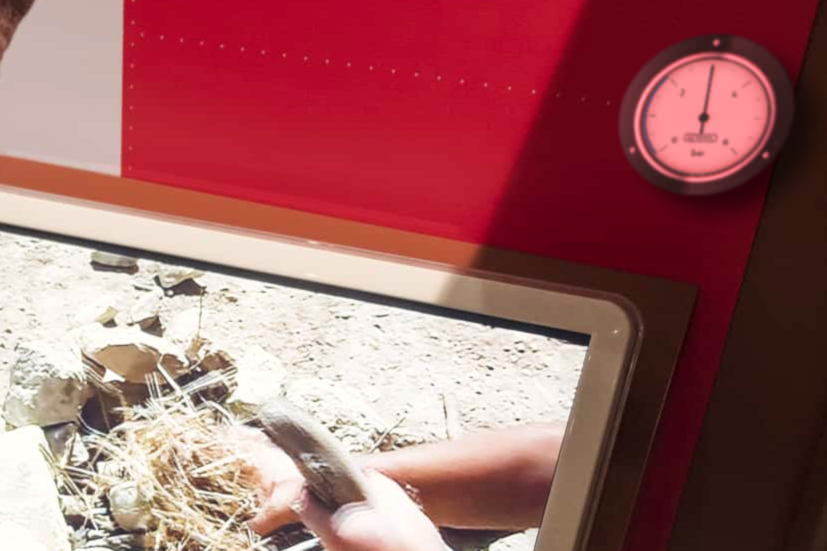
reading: {"value": 3, "unit": "bar"}
